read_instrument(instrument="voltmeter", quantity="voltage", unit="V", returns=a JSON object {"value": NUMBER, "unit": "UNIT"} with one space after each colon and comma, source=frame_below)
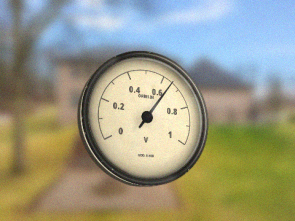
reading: {"value": 0.65, "unit": "V"}
